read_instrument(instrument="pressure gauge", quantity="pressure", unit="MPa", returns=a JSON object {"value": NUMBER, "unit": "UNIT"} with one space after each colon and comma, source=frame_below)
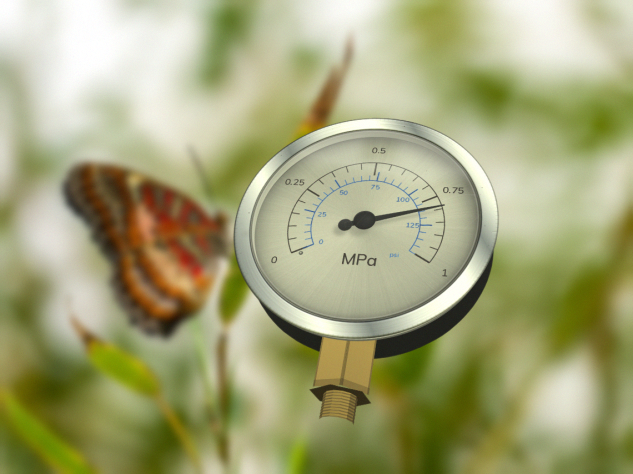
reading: {"value": 0.8, "unit": "MPa"}
